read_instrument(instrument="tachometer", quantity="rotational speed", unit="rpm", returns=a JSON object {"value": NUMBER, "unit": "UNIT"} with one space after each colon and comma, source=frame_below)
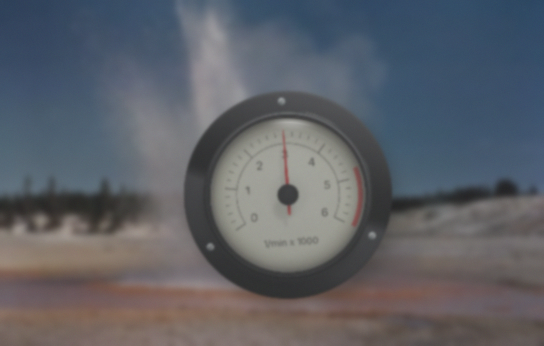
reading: {"value": 3000, "unit": "rpm"}
